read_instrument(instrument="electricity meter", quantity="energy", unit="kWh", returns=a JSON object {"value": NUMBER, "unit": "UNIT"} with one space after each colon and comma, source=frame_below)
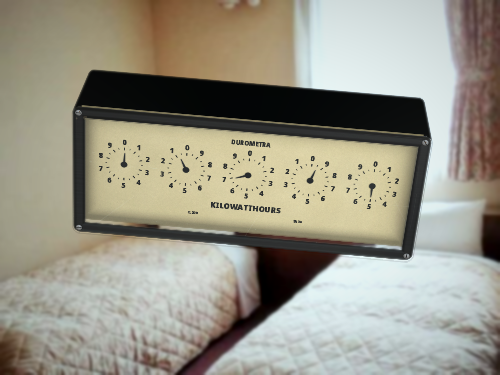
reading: {"value": 695, "unit": "kWh"}
